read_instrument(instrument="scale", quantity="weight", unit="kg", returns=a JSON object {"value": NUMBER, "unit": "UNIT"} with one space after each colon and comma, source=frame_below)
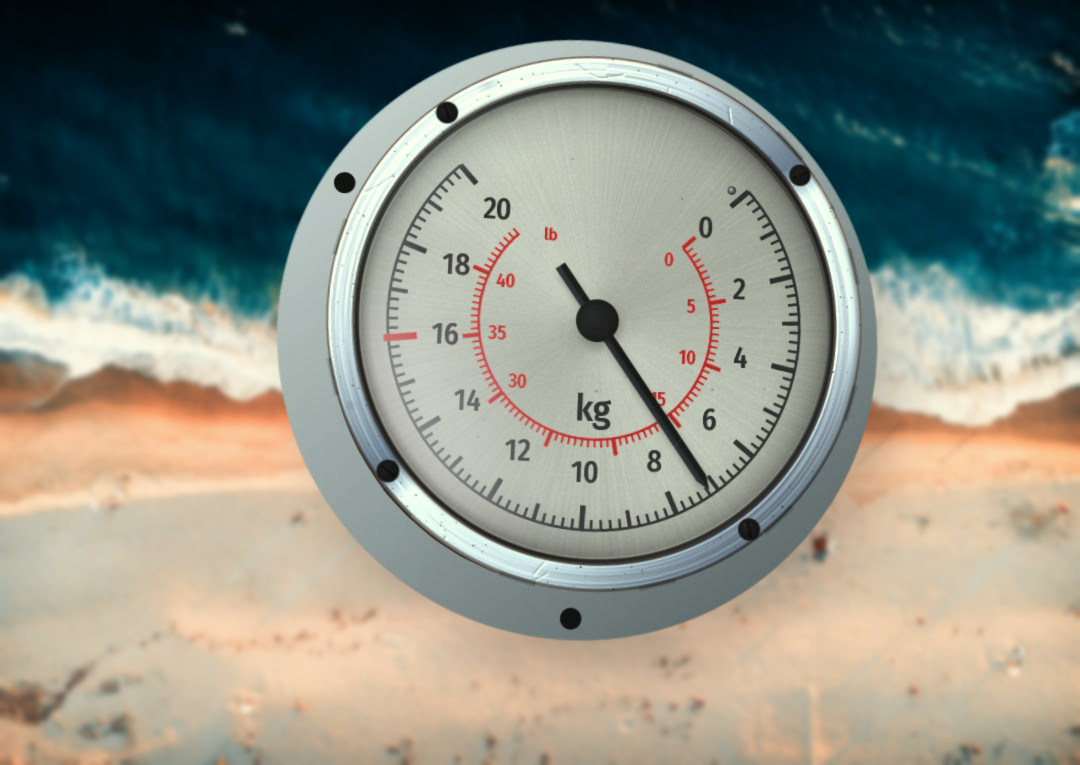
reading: {"value": 7.2, "unit": "kg"}
